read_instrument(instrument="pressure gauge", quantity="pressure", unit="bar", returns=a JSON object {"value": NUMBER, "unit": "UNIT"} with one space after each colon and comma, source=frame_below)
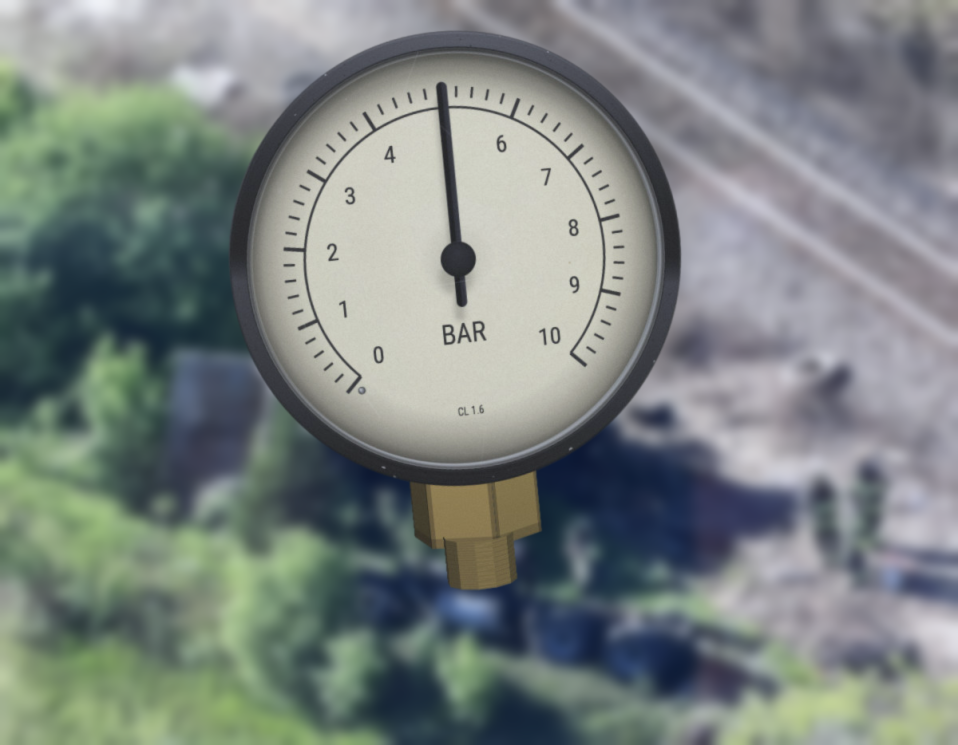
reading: {"value": 5, "unit": "bar"}
